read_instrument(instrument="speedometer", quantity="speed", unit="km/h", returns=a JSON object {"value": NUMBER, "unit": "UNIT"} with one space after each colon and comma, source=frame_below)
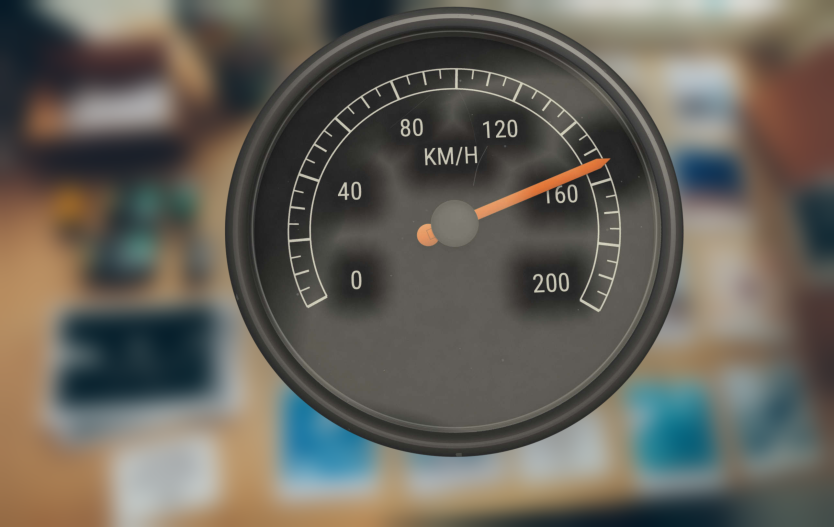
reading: {"value": 155, "unit": "km/h"}
